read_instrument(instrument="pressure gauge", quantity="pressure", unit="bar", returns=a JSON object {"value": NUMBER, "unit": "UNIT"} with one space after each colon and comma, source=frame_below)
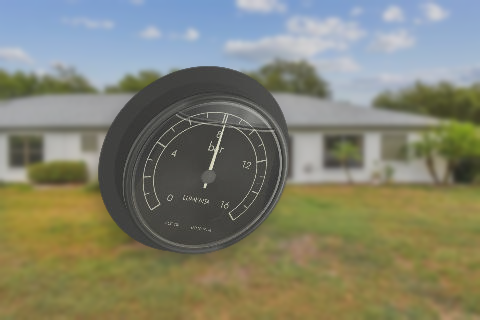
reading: {"value": 8, "unit": "bar"}
